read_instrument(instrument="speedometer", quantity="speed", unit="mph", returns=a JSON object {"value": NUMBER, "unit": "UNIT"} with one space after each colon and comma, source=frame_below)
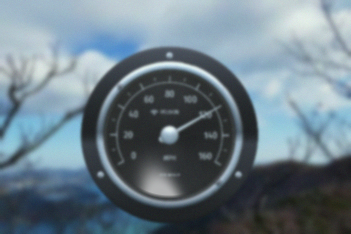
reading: {"value": 120, "unit": "mph"}
